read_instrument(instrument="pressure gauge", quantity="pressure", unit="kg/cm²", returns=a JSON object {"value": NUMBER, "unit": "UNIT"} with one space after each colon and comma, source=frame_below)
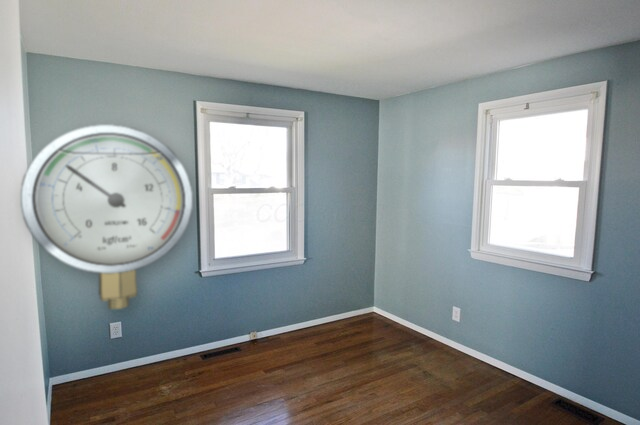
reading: {"value": 5, "unit": "kg/cm²"}
